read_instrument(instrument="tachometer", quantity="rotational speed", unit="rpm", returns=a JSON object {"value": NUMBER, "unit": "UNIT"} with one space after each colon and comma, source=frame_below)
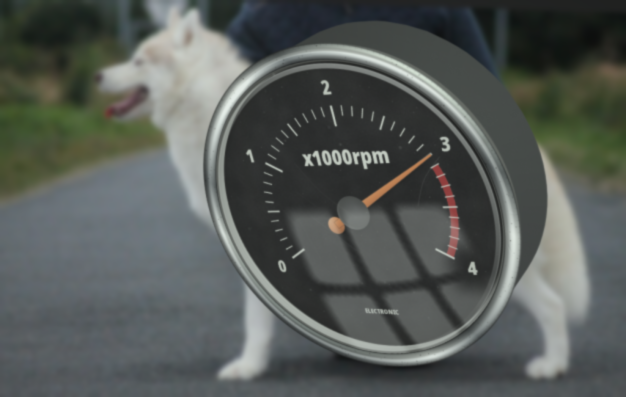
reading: {"value": 3000, "unit": "rpm"}
